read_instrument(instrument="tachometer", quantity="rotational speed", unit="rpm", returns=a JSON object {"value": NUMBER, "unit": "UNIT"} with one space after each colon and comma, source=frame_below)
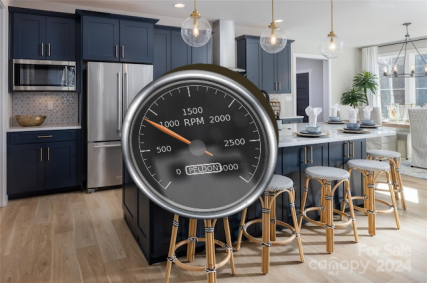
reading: {"value": 900, "unit": "rpm"}
